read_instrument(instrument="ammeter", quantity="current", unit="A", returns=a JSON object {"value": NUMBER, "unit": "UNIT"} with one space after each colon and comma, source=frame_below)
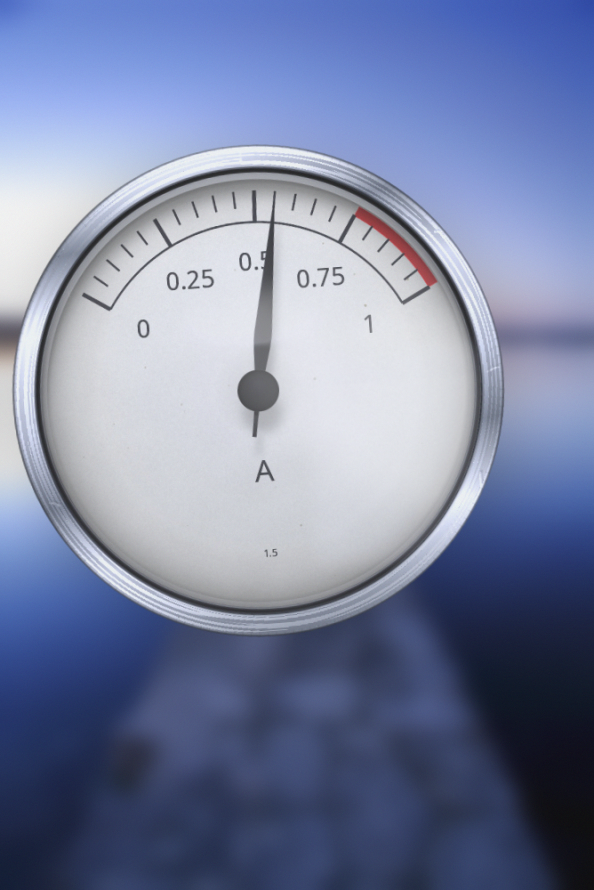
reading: {"value": 0.55, "unit": "A"}
